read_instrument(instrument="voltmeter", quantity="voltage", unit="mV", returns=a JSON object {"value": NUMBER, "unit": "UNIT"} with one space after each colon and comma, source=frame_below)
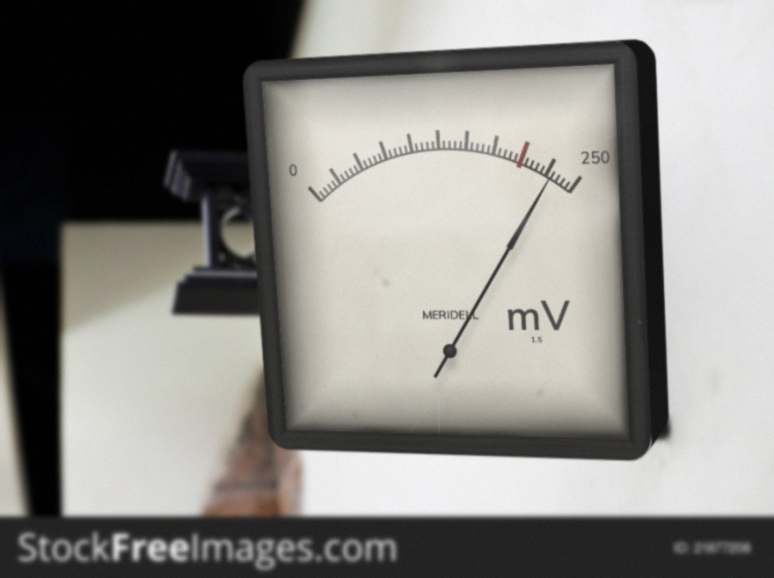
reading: {"value": 230, "unit": "mV"}
